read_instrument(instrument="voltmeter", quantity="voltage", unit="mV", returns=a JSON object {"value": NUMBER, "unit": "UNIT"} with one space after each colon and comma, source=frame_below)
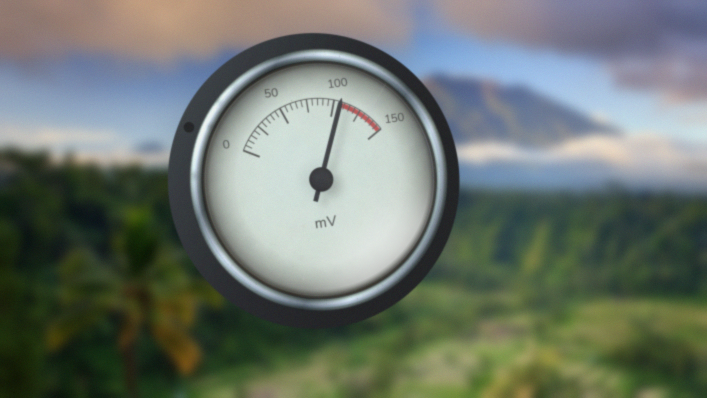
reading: {"value": 105, "unit": "mV"}
